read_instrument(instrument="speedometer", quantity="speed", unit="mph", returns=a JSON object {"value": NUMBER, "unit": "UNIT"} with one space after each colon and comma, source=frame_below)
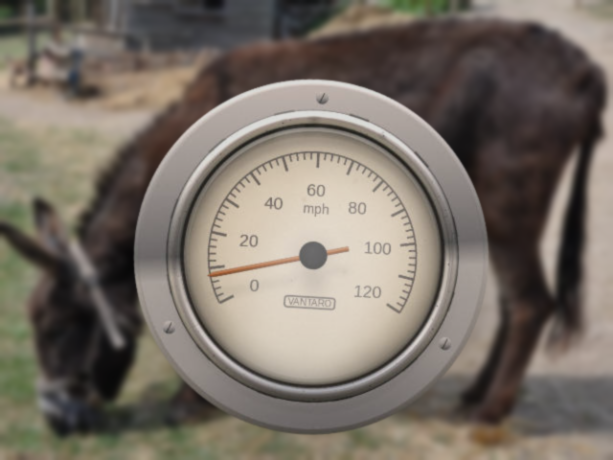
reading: {"value": 8, "unit": "mph"}
